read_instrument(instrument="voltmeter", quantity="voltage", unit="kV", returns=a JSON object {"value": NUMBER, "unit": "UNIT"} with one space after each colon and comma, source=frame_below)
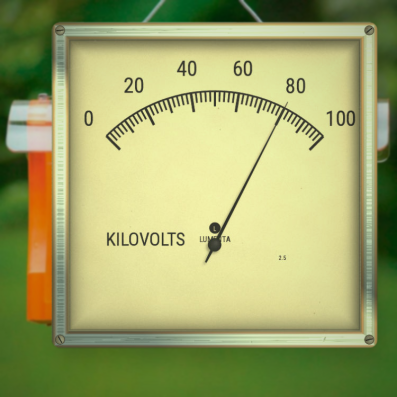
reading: {"value": 80, "unit": "kV"}
